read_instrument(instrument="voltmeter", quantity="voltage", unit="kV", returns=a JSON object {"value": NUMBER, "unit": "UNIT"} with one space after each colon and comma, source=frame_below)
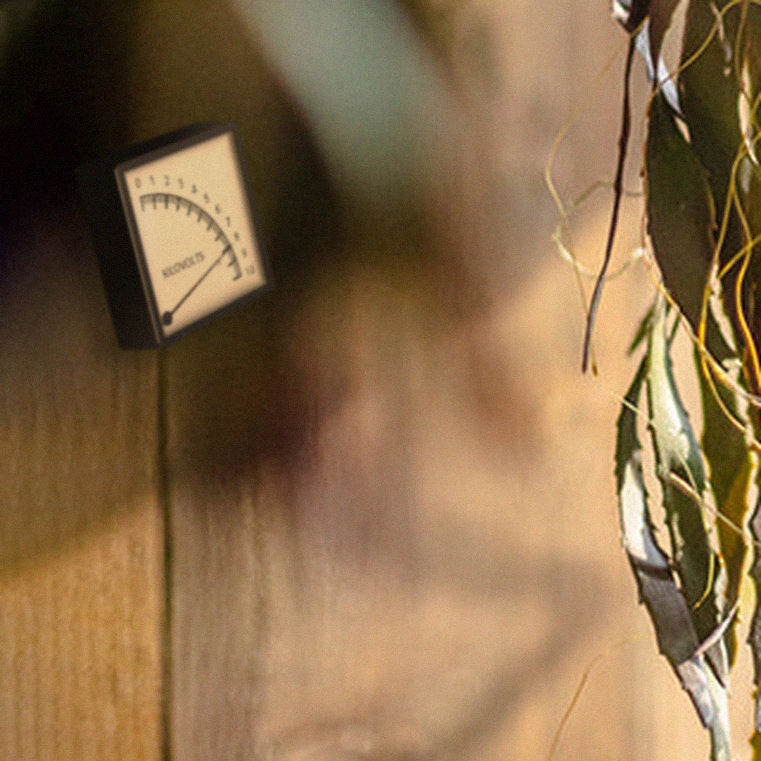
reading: {"value": 8, "unit": "kV"}
